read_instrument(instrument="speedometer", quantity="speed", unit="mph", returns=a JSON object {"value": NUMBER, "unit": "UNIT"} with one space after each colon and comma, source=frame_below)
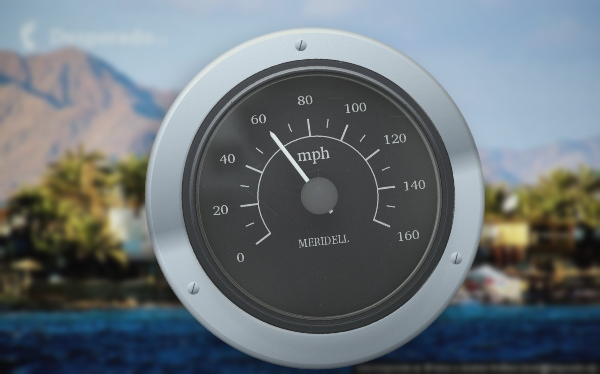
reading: {"value": 60, "unit": "mph"}
